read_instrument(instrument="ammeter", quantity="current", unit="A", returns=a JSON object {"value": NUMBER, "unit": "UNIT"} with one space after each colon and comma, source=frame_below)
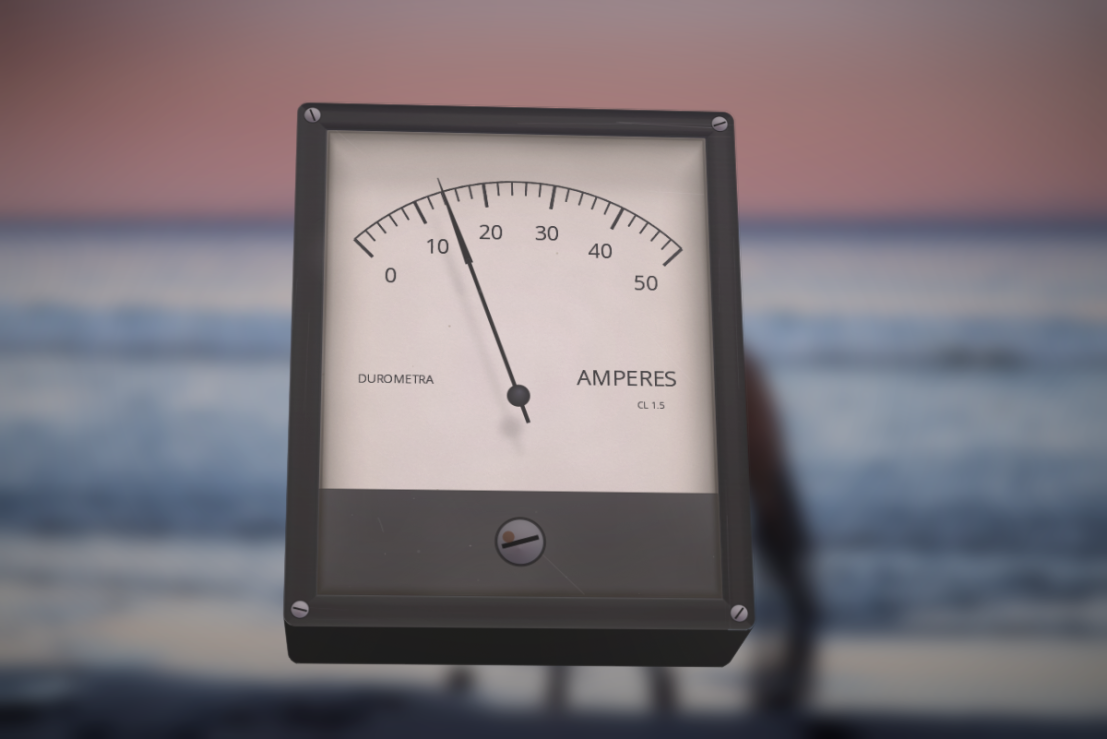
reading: {"value": 14, "unit": "A"}
